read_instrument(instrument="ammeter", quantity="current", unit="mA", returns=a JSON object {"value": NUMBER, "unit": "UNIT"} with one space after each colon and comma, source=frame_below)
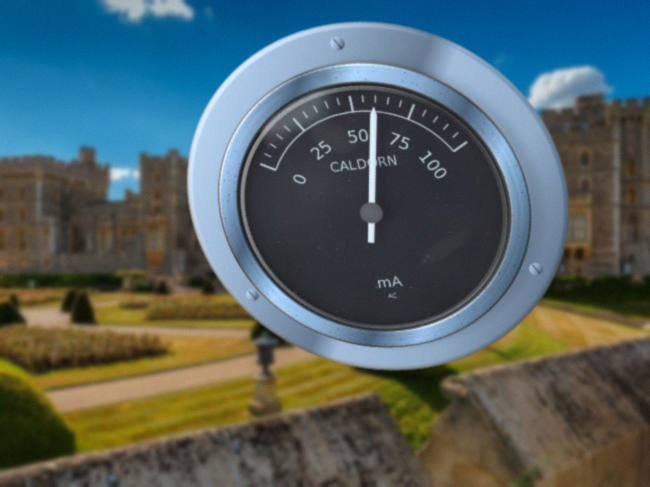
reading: {"value": 60, "unit": "mA"}
